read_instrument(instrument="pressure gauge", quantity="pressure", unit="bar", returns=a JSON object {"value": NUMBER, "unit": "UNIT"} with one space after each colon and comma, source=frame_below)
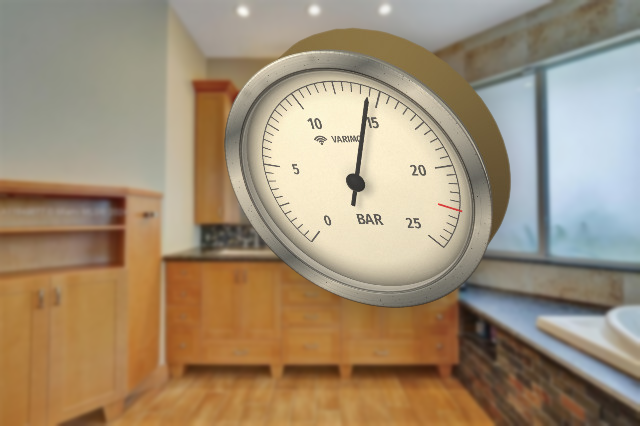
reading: {"value": 14.5, "unit": "bar"}
